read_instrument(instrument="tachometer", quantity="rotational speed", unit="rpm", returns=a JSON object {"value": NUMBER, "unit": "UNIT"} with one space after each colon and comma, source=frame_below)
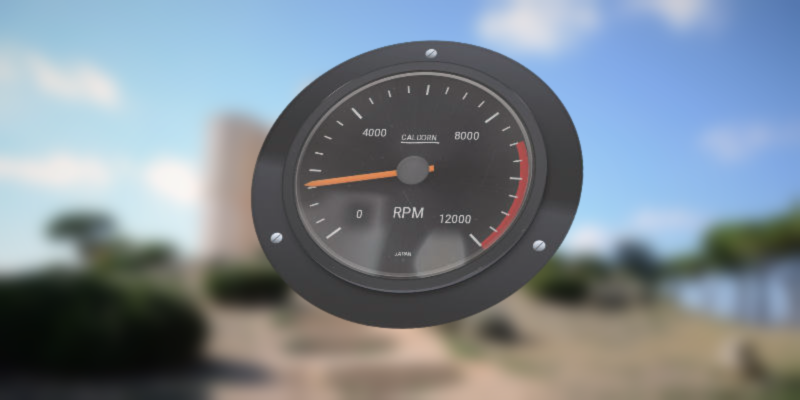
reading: {"value": 1500, "unit": "rpm"}
